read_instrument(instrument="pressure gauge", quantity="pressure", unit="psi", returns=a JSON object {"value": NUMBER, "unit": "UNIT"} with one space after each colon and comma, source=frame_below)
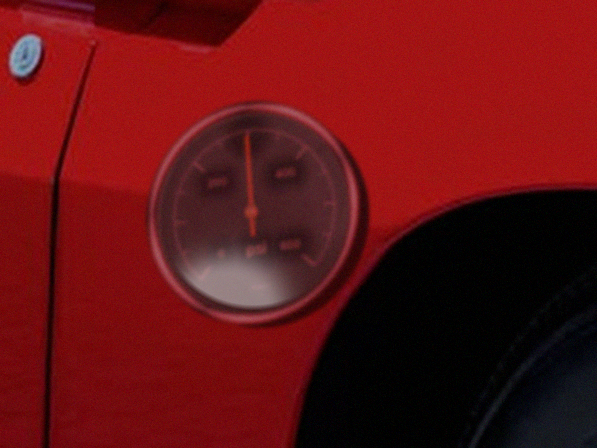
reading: {"value": 300, "unit": "psi"}
